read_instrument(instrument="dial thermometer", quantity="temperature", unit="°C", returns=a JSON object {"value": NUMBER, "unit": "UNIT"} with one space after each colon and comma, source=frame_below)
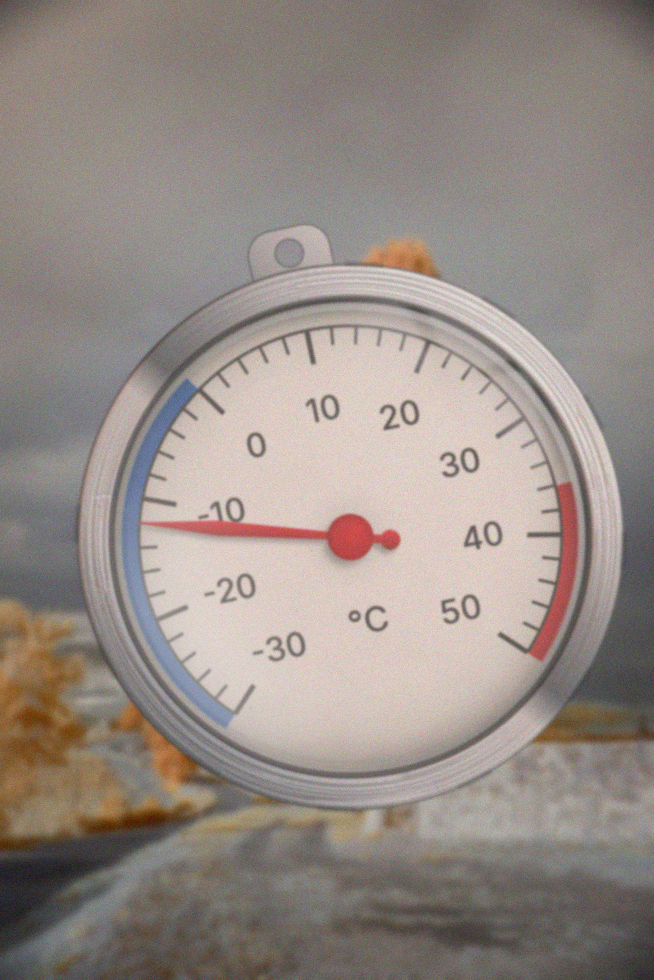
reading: {"value": -12, "unit": "°C"}
